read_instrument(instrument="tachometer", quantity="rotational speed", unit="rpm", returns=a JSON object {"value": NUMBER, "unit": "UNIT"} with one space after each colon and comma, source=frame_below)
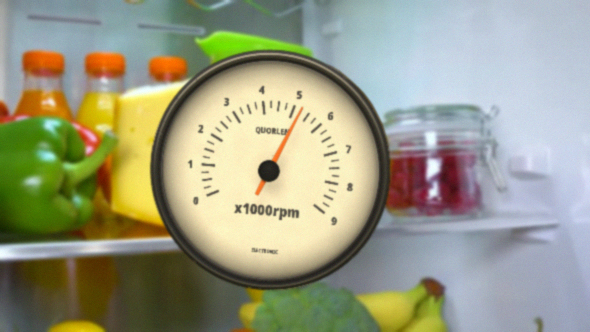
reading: {"value": 5250, "unit": "rpm"}
